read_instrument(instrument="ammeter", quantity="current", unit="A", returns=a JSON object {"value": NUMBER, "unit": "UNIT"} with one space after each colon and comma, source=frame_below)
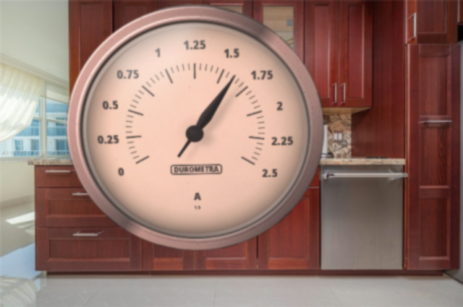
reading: {"value": 1.6, "unit": "A"}
